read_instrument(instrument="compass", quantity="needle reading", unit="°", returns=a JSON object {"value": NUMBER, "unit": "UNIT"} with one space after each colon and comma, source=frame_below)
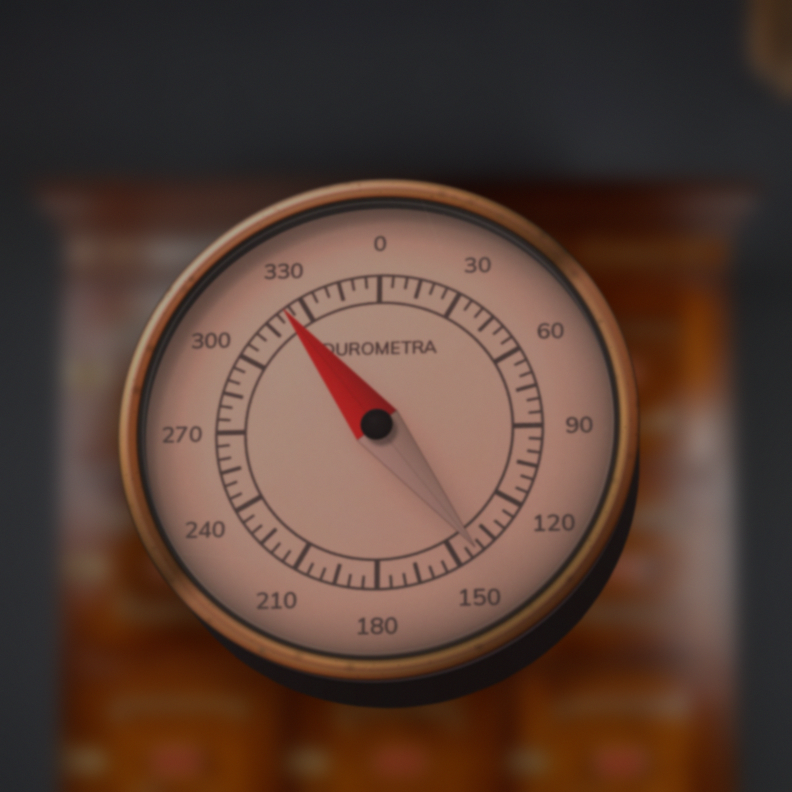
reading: {"value": 322.5, "unit": "°"}
